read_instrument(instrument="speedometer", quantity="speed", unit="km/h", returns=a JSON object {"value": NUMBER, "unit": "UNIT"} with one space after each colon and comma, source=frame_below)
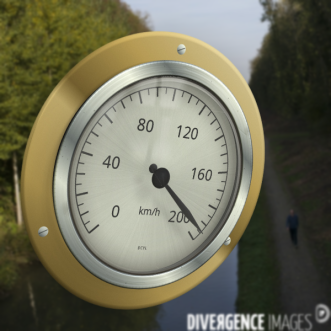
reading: {"value": 195, "unit": "km/h"}
